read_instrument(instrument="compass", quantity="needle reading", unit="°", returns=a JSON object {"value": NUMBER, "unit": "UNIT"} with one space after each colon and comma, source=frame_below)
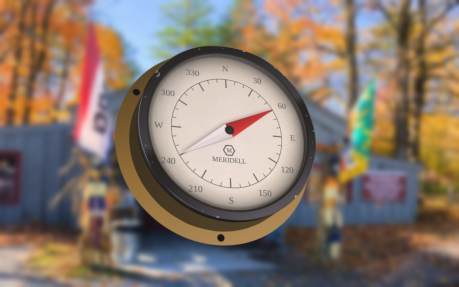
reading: {"value": 60, "unit": "°"}
